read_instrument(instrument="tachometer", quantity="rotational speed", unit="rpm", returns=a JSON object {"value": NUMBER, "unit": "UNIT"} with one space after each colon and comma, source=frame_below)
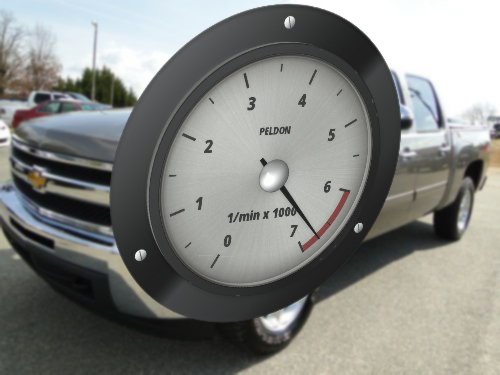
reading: {"value": 6750, "unit": "rpm"}
